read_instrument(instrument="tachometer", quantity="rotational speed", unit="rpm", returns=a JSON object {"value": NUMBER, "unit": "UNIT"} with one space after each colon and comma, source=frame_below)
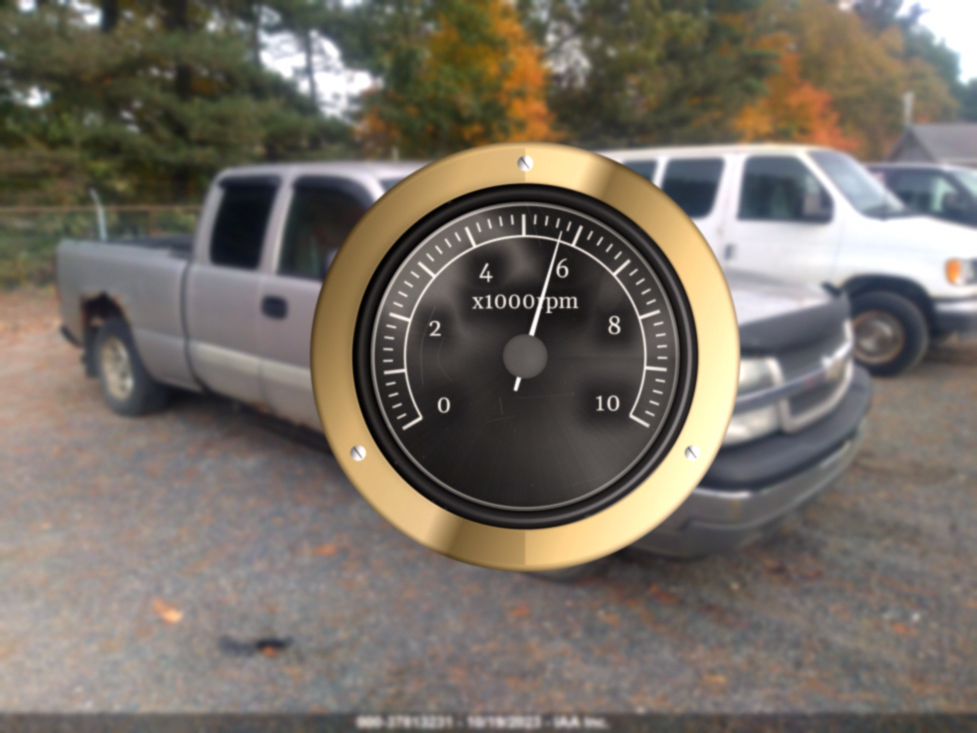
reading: {"value": 5700, "unit": "rpm"}
